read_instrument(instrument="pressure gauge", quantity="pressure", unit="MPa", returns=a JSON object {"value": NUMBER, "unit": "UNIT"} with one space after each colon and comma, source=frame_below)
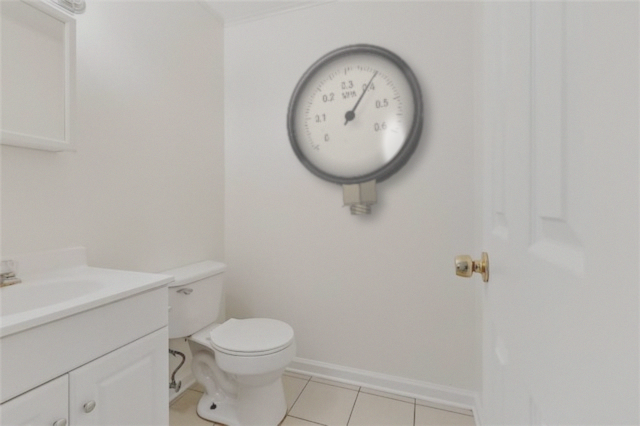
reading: {"value": 0.4, "unit": "MPa"}
